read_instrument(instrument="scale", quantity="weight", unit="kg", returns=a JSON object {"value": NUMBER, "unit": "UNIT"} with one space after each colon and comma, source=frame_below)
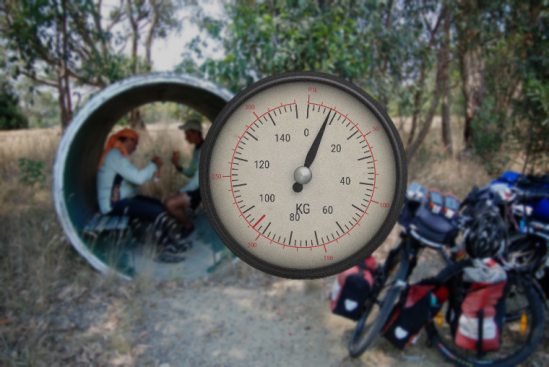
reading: {"value": 8, "unit": "kg"}
